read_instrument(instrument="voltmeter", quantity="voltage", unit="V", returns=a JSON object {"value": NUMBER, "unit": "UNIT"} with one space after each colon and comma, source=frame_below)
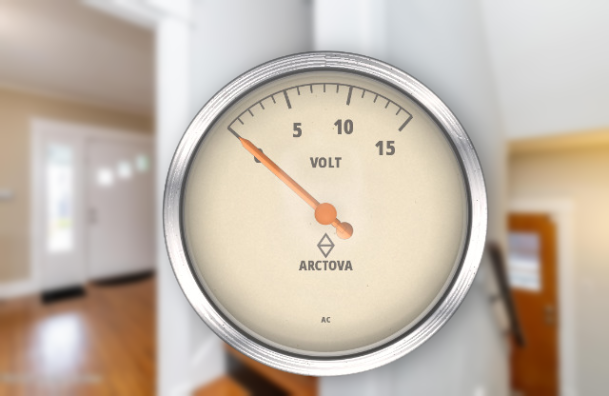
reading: {"value": 0, "unit": "V"}
